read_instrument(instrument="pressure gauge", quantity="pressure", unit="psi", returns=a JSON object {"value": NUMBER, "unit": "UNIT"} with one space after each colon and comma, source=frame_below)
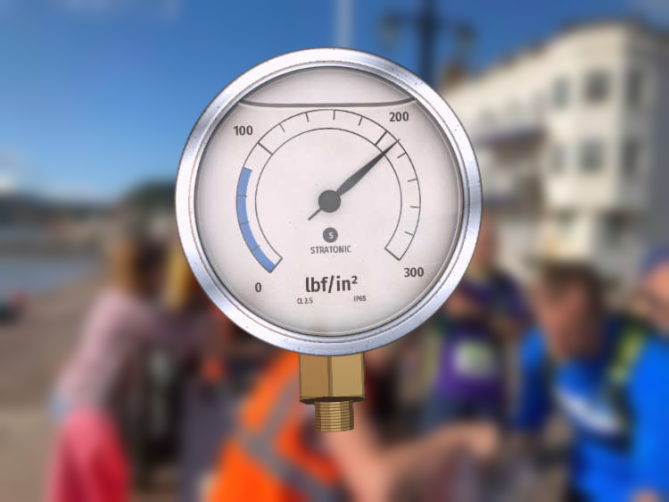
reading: {"value": 210, "unit": "psi"}
